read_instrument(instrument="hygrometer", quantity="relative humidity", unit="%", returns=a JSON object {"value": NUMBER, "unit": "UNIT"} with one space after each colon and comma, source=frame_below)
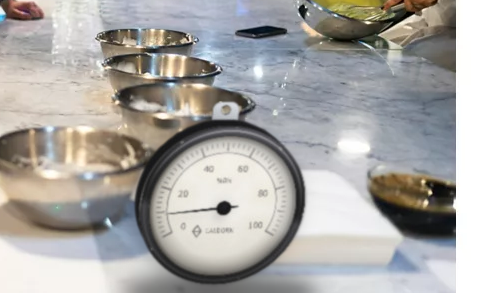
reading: {"value": 10, "unit": "%"}
